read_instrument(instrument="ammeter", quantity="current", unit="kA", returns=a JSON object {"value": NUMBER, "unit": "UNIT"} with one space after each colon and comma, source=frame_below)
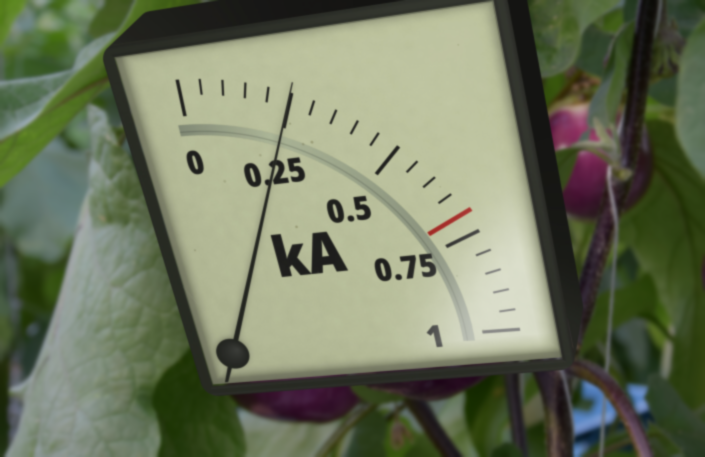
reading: {"value": 0.25, "unit": "kA"}
